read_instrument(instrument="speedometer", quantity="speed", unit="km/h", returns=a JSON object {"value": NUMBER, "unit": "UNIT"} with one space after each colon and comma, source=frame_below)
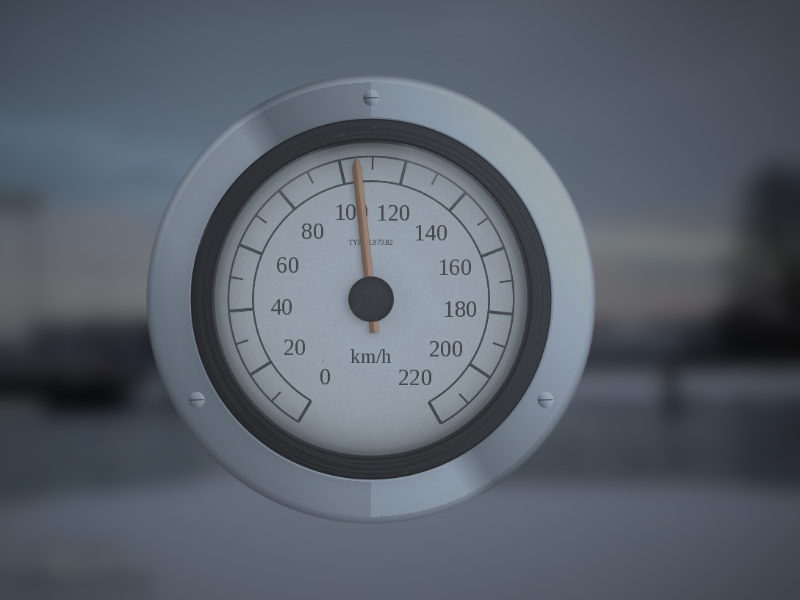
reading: {"value": 105, "unit": "km/h"}
